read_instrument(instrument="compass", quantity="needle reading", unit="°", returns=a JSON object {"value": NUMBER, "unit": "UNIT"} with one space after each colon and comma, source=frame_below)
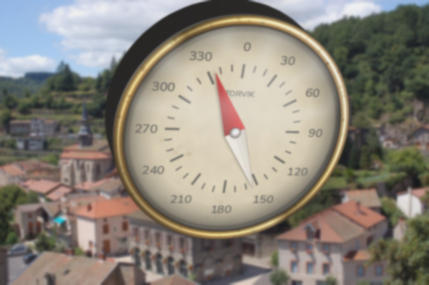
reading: {"value": 335, "unit": "°"}
